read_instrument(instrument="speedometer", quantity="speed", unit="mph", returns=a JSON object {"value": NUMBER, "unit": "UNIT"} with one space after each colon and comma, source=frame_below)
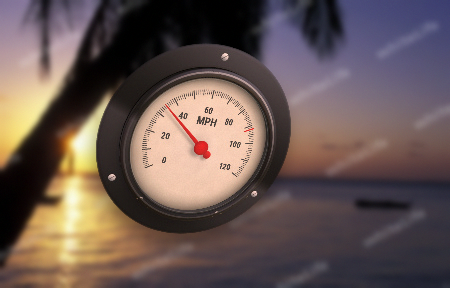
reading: {"value": 35, "unit": "mph"}
